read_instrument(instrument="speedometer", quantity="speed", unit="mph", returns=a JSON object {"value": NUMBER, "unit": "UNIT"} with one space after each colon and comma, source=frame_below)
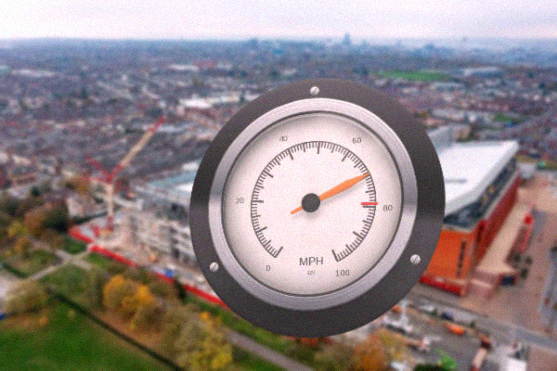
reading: {"value": 70, "unit": "mph"}
